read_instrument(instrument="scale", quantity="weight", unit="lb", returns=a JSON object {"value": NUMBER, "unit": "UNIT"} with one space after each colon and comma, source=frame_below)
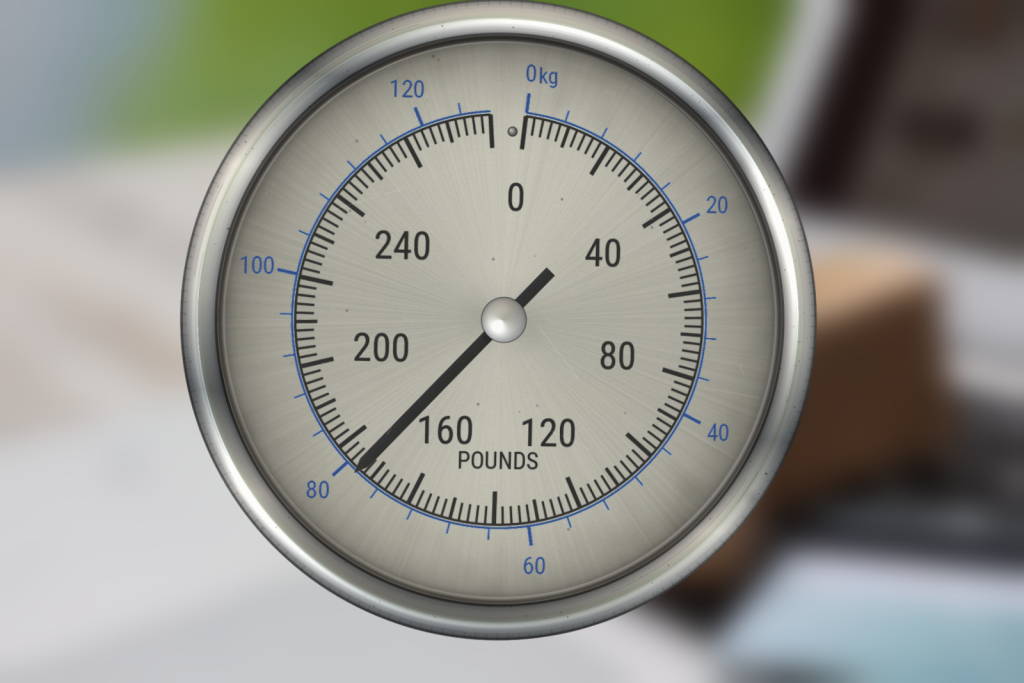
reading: {"value": 174, "unit": "lb"}
